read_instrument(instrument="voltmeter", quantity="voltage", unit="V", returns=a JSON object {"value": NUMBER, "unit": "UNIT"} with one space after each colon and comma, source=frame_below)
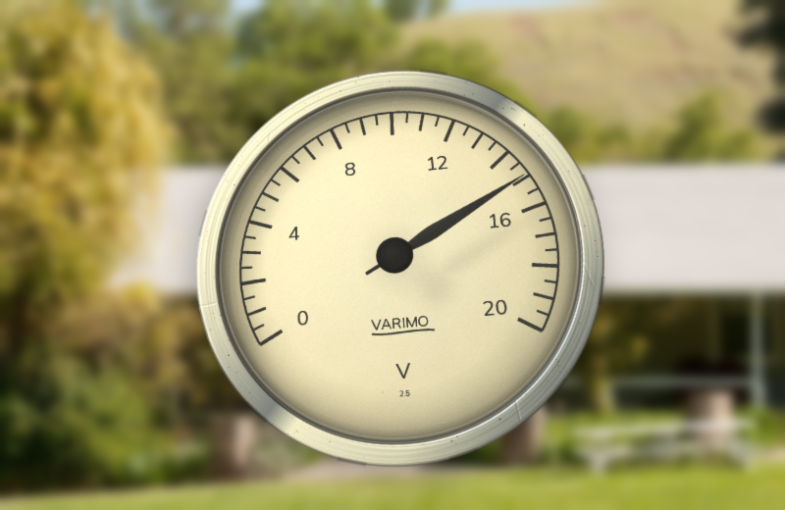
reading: {"value": 15, "unit": "V"}
